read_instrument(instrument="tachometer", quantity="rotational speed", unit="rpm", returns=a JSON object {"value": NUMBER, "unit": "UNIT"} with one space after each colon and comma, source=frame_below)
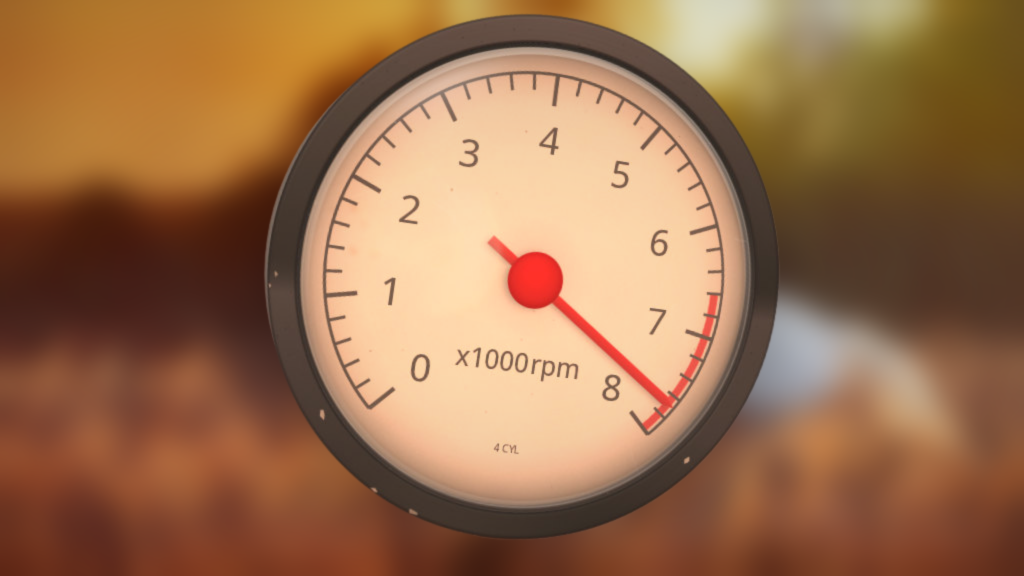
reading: {"value": 7700, "unit": "rpm"}
